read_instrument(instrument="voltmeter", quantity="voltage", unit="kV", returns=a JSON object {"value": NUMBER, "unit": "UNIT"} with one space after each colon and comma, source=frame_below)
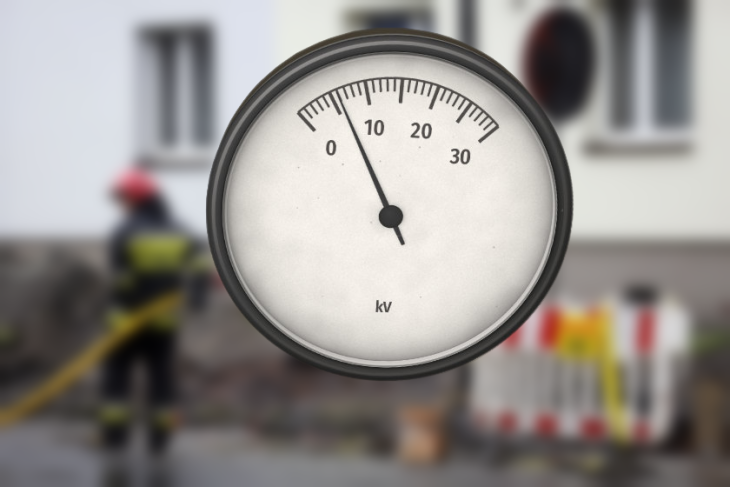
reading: {"value": 6, "unit": "kV"}
